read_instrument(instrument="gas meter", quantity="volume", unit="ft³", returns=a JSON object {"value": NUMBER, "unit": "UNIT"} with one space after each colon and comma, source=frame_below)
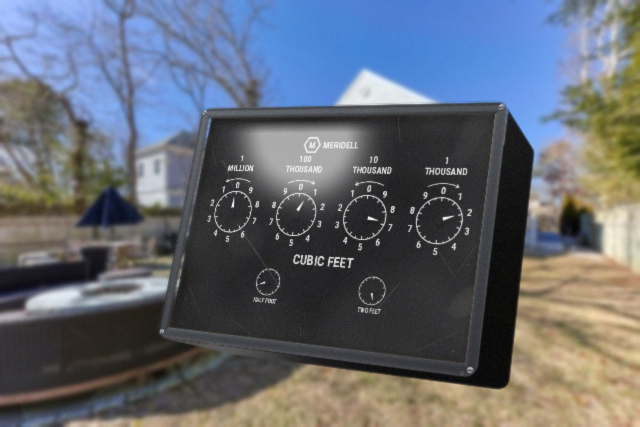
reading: {"value": 7200, "unit": "ft³"}
